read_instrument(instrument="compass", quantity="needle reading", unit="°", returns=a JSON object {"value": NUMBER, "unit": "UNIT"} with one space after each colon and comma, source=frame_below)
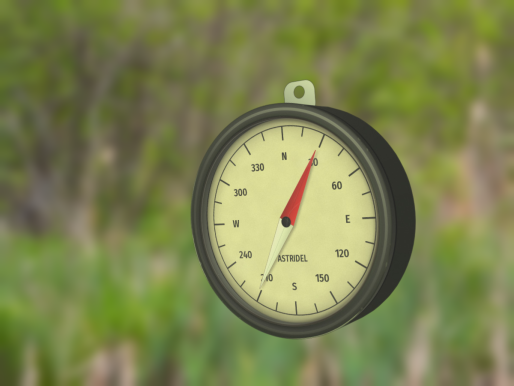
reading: {"value": 30, "unit": "°"}
